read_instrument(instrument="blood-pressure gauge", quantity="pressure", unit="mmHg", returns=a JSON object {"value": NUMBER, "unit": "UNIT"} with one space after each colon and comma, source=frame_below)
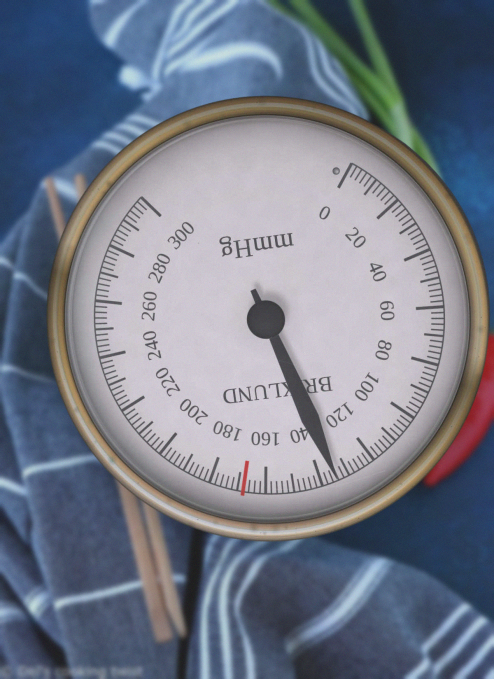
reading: {"value": 134, "unit": "mmHg"}
